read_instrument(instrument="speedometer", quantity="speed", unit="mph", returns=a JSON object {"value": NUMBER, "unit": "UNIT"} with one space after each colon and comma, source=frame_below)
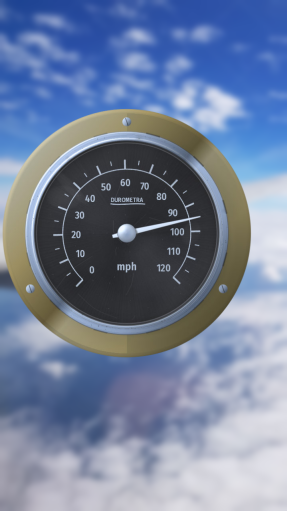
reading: {"value": 95, "unit": "mph"}
